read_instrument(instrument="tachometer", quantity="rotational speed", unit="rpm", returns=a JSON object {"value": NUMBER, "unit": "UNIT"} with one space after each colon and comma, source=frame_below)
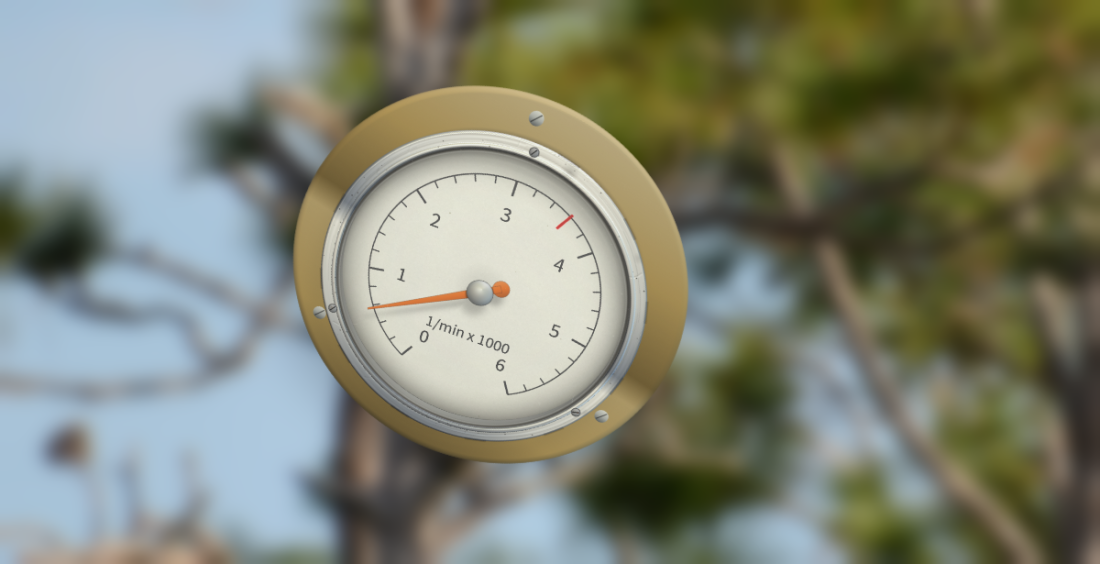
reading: {"value": 600, "unit": "rpm"}
